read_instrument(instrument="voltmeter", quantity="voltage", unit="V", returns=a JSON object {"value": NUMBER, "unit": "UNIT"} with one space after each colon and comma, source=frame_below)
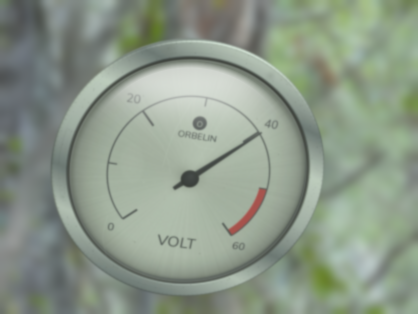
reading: {"value": 40, "unit": "V"}
